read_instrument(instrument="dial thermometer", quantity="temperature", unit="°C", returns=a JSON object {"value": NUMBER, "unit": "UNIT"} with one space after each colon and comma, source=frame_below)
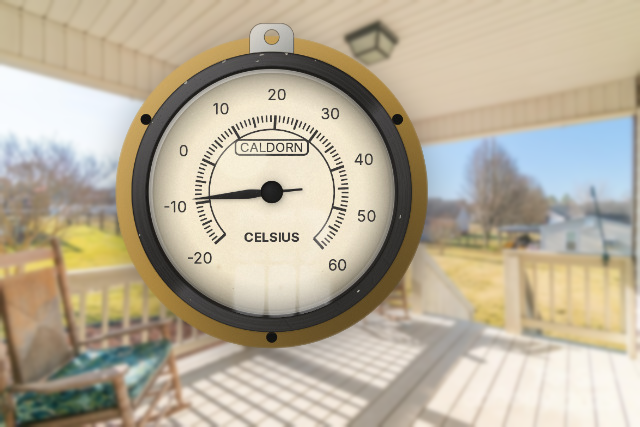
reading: {"value": -9, "unit": "°C"}
